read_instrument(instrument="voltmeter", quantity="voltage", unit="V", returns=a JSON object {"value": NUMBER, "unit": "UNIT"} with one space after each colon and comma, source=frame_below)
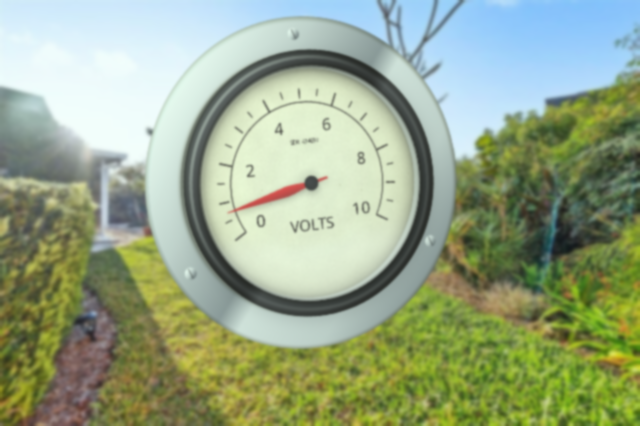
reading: {"value": 0.75, "unit": "V"}
